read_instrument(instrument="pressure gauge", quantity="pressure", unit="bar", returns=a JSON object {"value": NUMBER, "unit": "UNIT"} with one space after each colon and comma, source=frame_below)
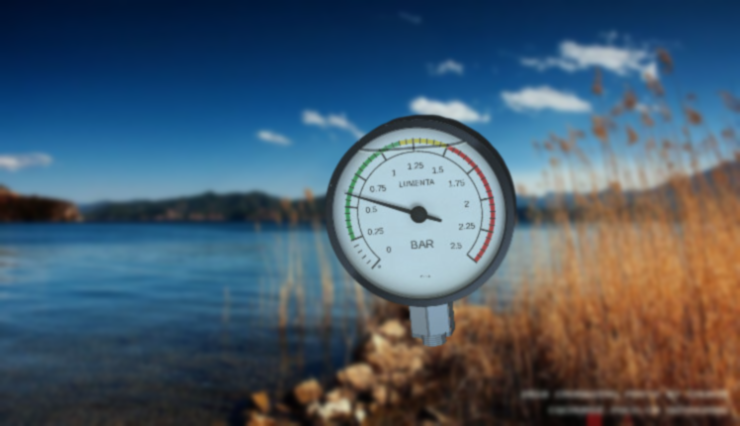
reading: {"value": 0.6, "unit": "bar"}
